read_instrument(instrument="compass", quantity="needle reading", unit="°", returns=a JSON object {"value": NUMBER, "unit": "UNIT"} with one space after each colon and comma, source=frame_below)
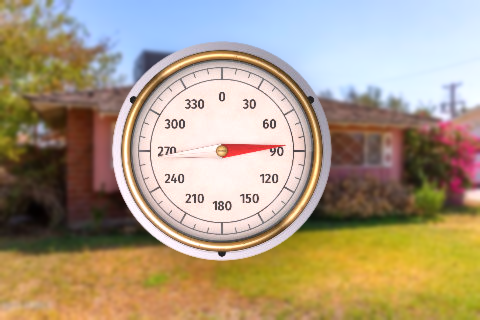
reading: {"value": 85, "unit": "°"}
